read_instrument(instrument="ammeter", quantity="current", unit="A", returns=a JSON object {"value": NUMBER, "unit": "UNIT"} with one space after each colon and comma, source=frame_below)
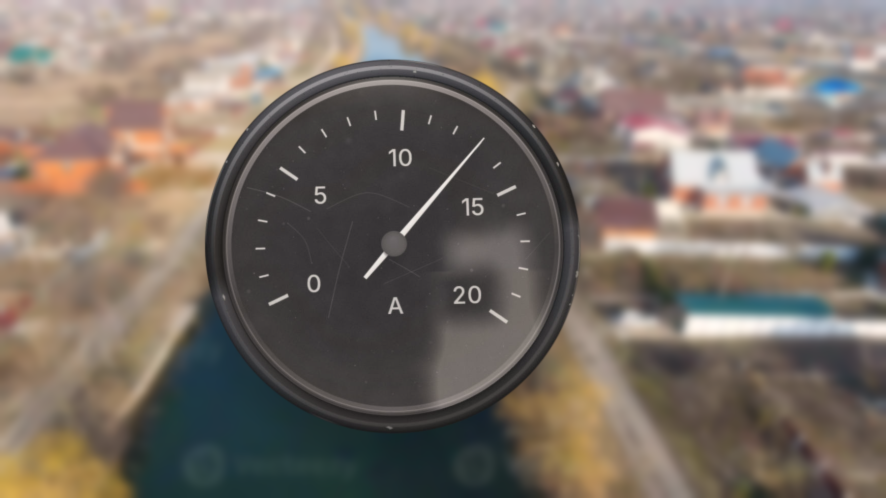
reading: {"value": 13, "unit": "A"}
